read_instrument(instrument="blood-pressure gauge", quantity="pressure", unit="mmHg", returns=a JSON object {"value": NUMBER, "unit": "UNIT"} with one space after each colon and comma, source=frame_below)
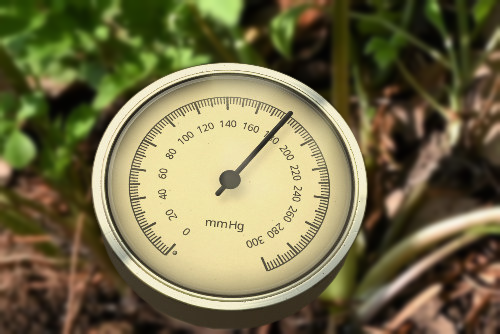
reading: {"value": 180, "unit": "mmHg"}
